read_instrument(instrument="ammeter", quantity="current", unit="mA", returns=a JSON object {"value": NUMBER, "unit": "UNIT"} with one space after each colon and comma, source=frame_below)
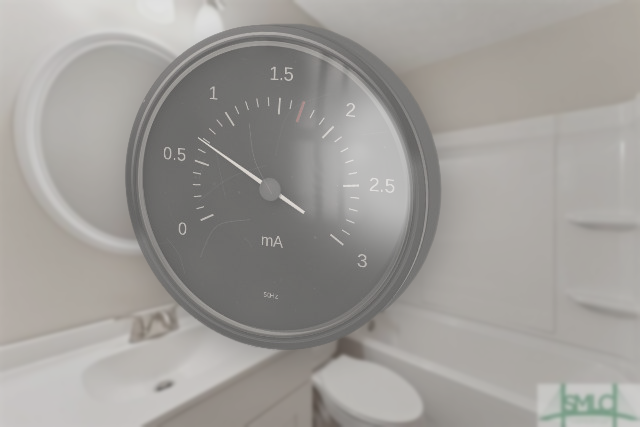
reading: {"value": 0.7, "unit": "mA"}
